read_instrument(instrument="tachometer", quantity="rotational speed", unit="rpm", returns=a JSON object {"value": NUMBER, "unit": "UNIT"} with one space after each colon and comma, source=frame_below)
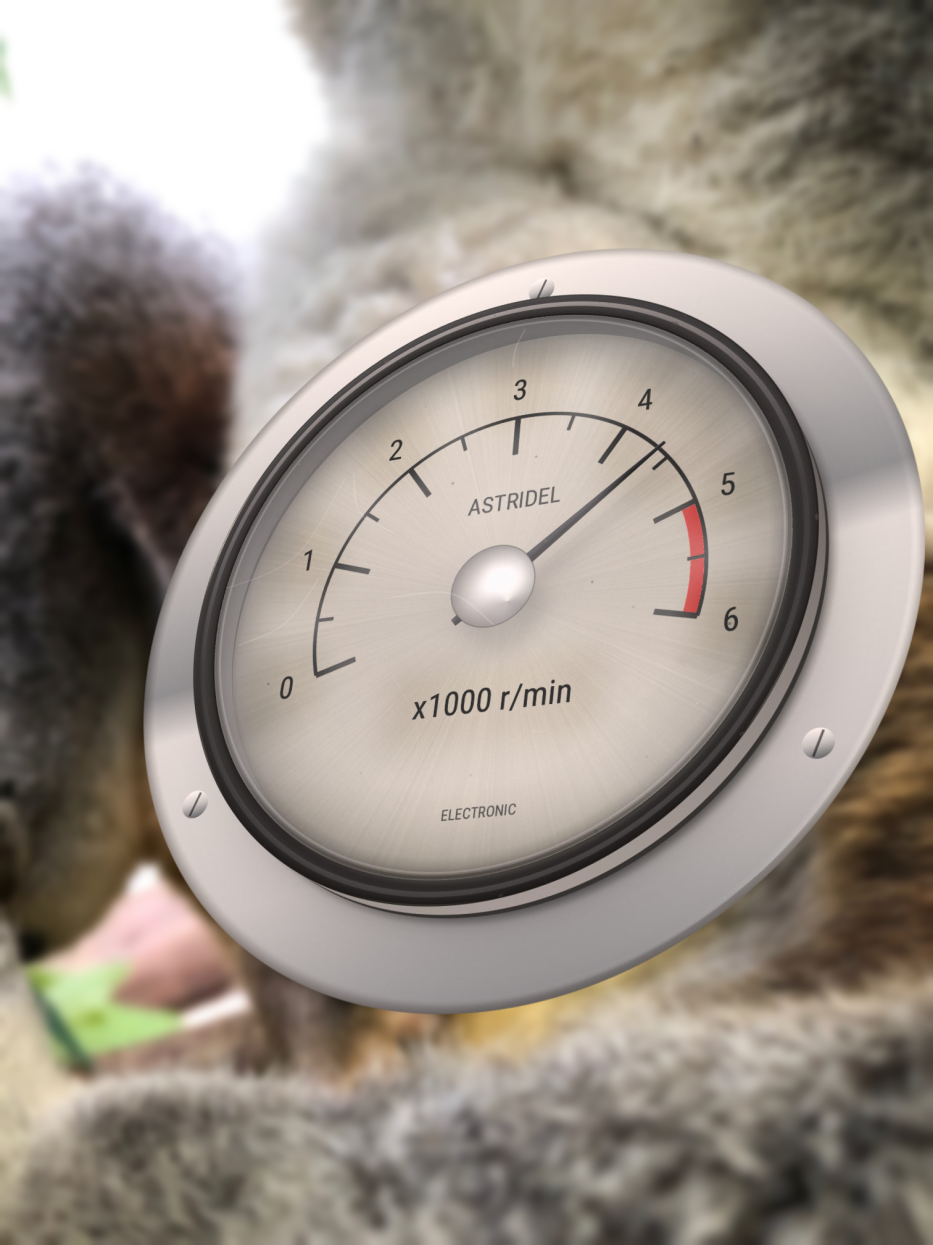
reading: {"value": 4500, "unit": "rpm"}
